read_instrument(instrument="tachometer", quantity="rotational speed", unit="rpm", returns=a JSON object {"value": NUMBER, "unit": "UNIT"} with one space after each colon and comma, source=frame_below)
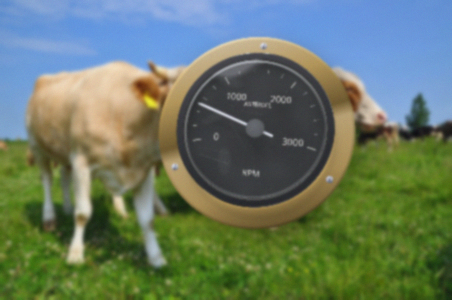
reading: {"value": 500, "unit": "rpm"}
